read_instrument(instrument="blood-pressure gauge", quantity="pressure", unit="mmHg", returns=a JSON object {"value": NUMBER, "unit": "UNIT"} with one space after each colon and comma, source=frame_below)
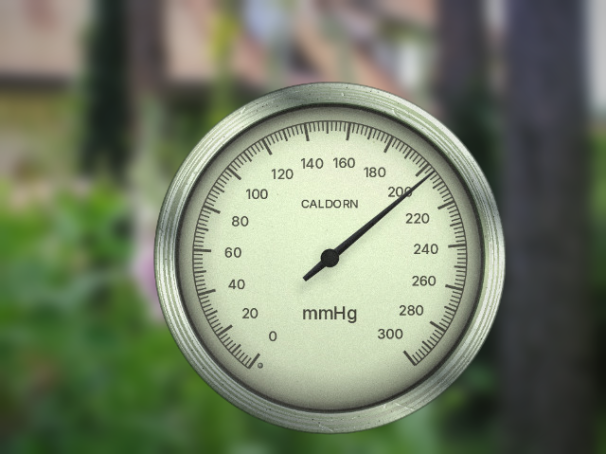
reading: {"value": 204, "unit": "mmHg"}
